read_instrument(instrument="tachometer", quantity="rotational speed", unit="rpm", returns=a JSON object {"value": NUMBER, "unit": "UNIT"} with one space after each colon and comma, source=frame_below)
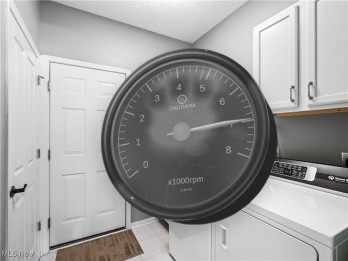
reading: {"value": 7000, "unit": "rpm"}
